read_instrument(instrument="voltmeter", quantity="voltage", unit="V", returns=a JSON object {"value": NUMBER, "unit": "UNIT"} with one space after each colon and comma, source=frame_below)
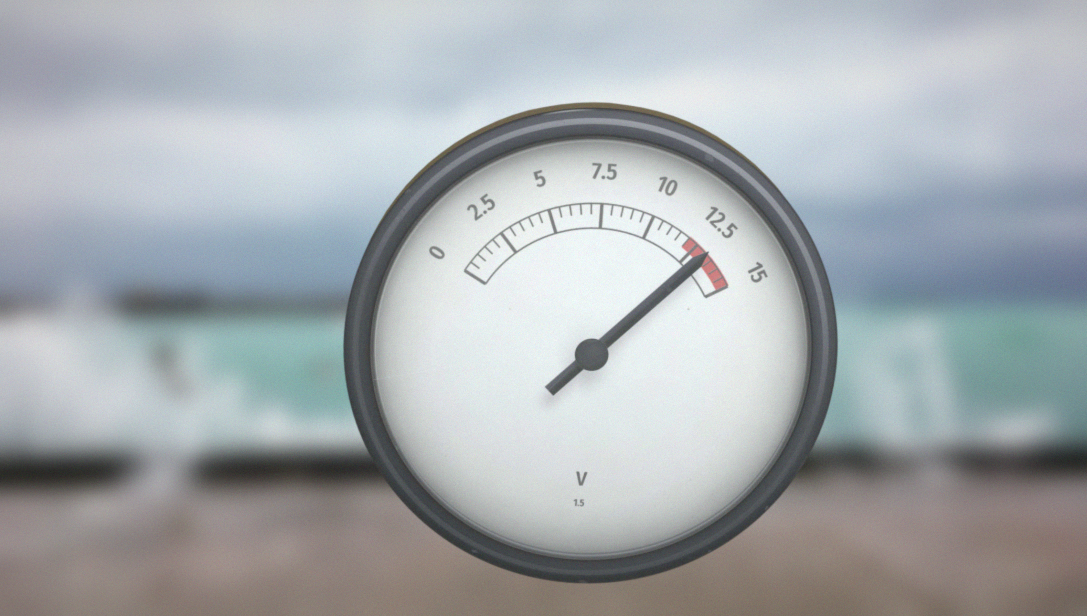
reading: {"value": 13, "unit": "V"}
